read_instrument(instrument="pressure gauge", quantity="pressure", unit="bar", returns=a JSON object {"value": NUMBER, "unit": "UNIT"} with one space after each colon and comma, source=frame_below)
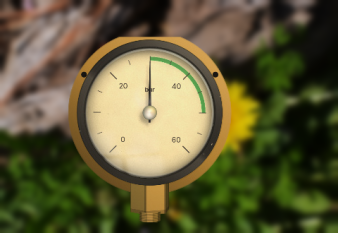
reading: {"value": 30, "unit": "bar"}
